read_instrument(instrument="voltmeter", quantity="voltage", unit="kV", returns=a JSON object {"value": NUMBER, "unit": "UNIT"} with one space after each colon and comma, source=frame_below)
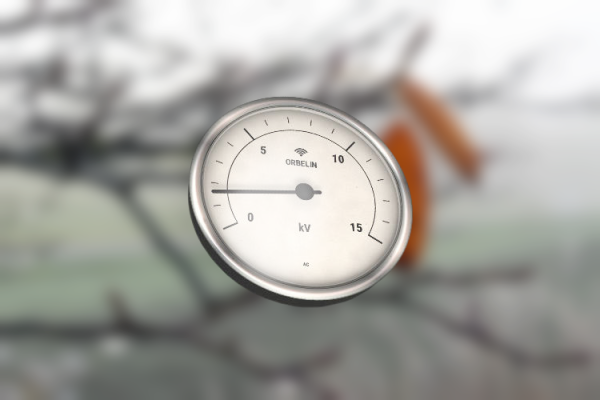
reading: {"value": 1.5, "unit": "kV"}
